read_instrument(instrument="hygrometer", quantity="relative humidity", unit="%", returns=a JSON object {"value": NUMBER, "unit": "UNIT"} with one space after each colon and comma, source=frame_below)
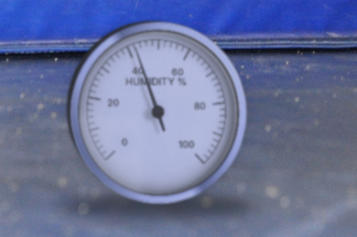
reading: {"value": 42, "unit": "%"}
